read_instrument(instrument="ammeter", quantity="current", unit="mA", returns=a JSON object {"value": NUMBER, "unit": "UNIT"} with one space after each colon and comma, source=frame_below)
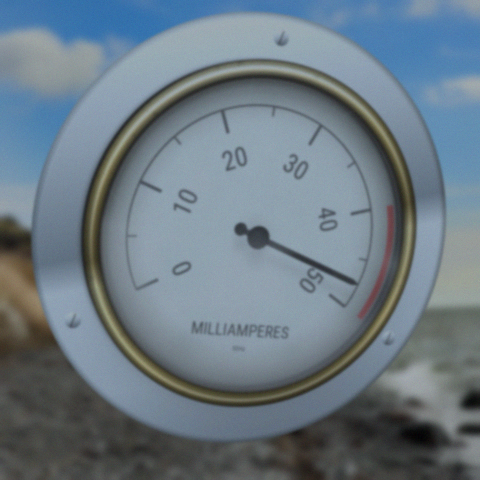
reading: {"value": 47.5, "unit": "mA"}
